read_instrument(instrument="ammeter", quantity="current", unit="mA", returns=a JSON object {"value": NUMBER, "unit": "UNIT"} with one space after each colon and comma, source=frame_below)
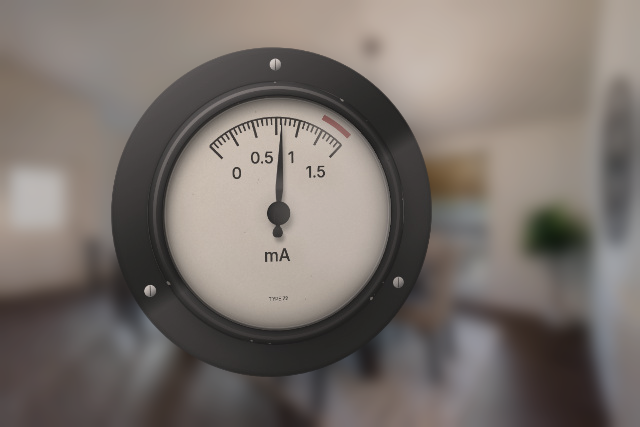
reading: {"value": 0.8, "unit": "mA"}
